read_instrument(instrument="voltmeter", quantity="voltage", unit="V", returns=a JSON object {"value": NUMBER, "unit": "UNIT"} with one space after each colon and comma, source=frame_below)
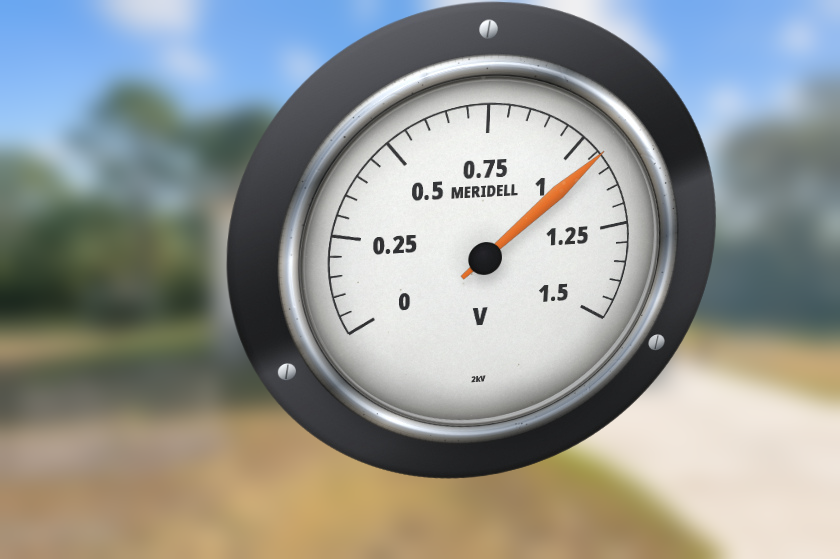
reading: {"value": 1.05, "unit": "V"}
